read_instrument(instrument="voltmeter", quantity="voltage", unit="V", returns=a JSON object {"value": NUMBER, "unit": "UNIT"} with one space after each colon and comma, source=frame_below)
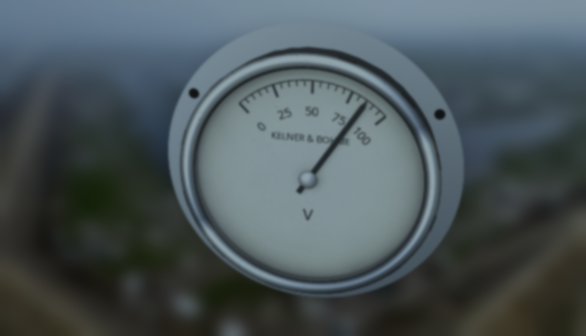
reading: {"value": 85, "unit": "V"}
